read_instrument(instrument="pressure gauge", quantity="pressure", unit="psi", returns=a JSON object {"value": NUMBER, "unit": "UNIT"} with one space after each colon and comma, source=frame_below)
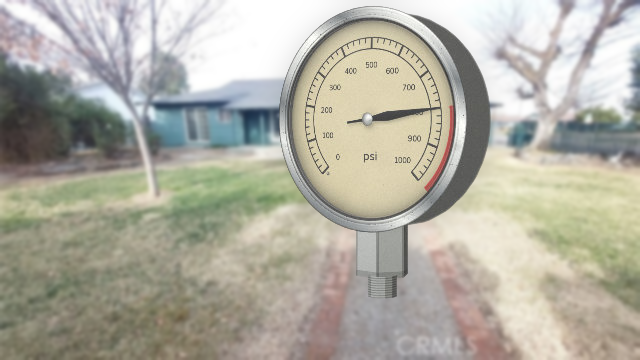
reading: {"value": 800, "unit": "psi"}
